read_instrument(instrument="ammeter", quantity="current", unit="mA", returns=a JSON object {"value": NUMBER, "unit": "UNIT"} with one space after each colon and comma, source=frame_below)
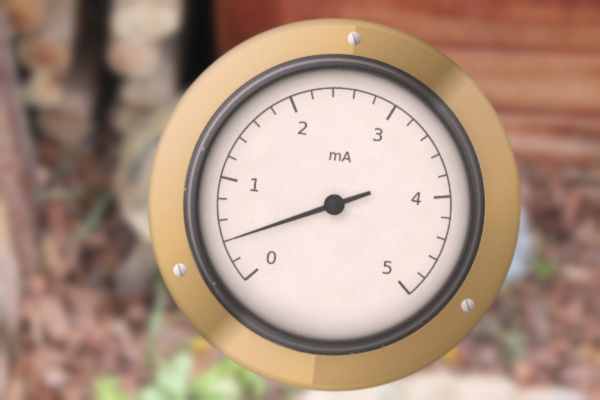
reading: {"value": 0.4, "unit": "mA"}
